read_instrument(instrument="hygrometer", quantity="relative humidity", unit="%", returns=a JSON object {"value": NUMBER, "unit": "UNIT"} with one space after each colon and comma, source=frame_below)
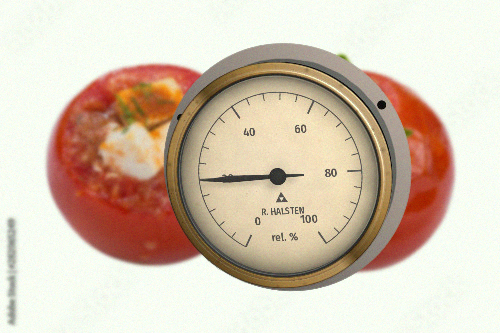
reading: {"value": 20, "unit": "%"}
